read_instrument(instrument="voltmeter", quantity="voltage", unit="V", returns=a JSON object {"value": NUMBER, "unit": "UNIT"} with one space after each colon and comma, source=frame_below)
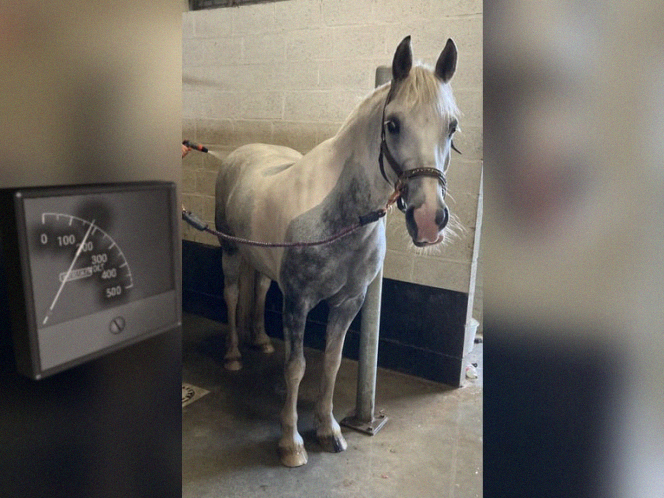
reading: {"value": 175, "unit": "V"}
